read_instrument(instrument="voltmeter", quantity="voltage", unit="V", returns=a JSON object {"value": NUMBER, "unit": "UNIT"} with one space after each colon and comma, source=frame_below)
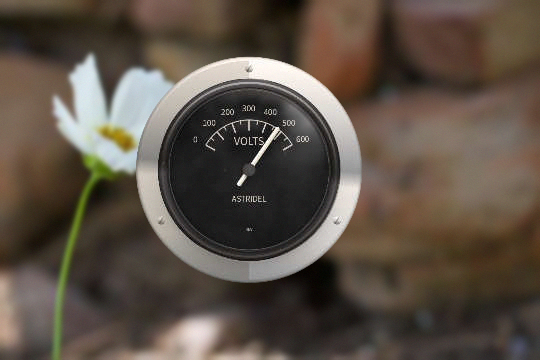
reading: {"value": 475, "unit": "V"}
